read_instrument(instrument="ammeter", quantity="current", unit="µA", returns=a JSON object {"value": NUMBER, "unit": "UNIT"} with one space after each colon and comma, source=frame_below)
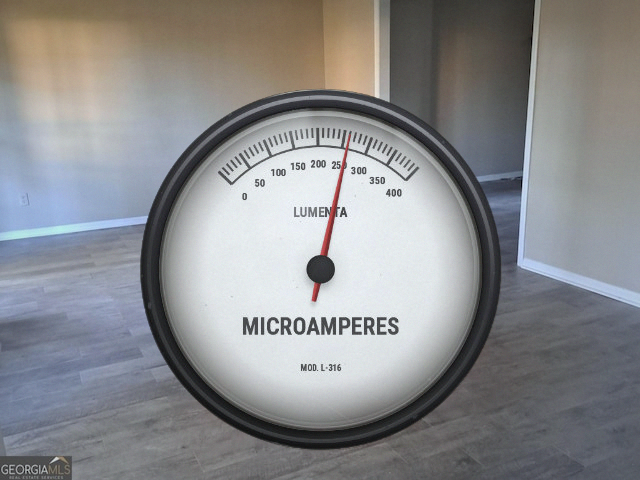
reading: {"value": 260, "unit": "µA"}
